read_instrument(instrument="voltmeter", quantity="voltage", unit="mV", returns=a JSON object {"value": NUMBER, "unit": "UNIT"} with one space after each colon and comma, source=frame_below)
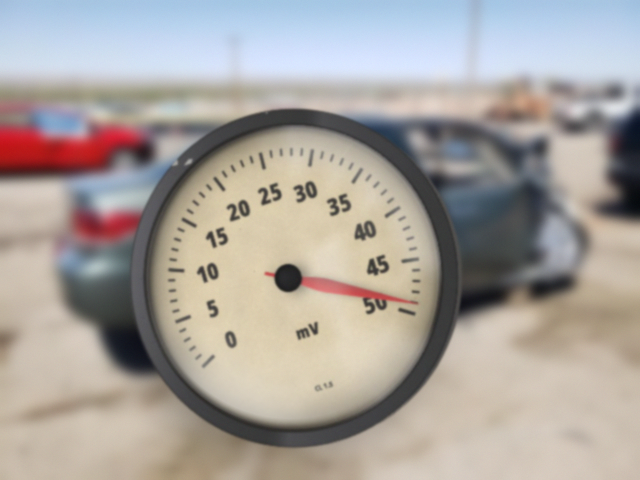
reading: {"value": 49, "unit": "mV"}
